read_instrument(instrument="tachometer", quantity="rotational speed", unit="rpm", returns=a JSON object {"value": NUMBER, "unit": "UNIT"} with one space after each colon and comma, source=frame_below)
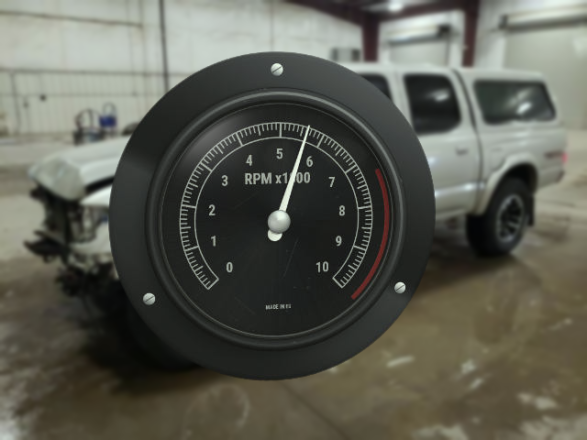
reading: {"value": 5600, "unit": "rpm"}
